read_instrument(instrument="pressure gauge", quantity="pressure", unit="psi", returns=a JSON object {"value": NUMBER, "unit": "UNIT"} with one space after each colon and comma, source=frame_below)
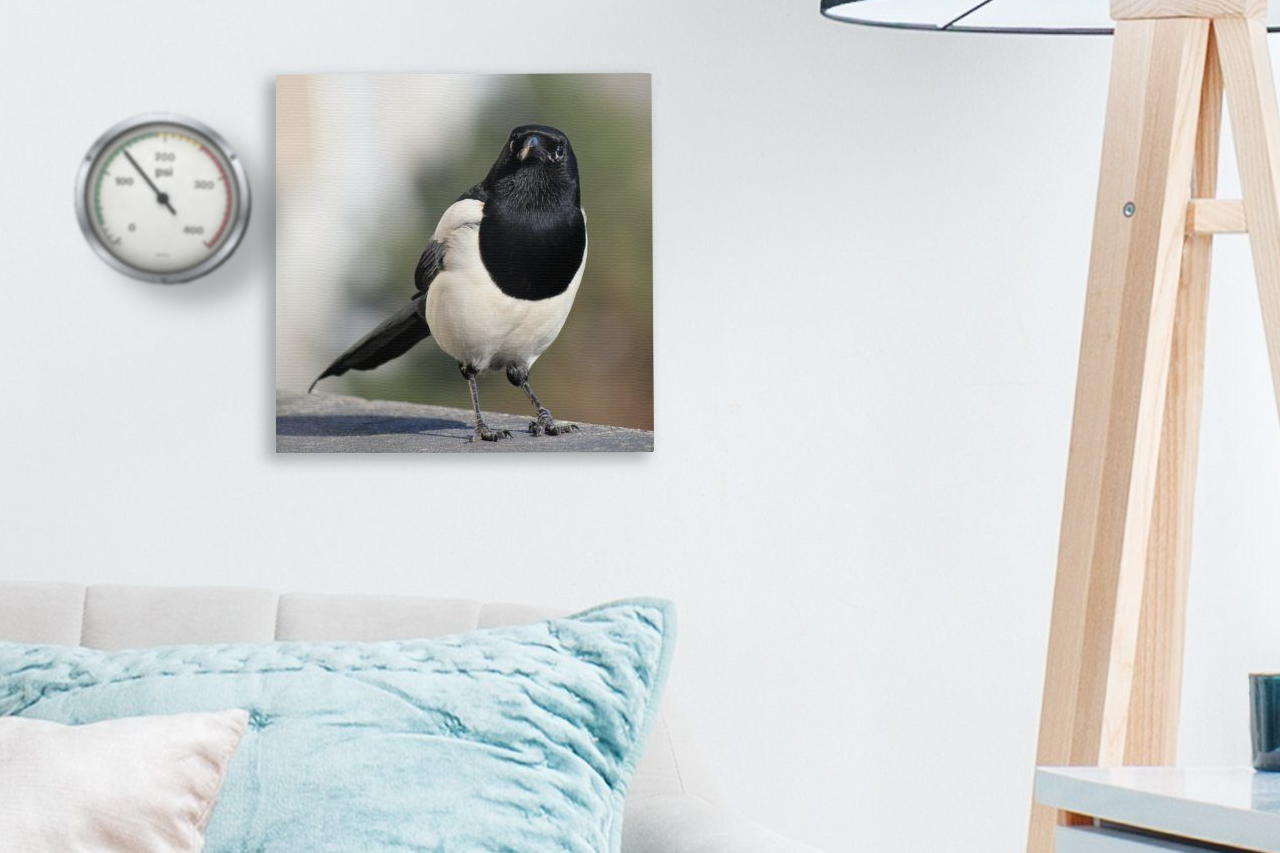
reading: {"value": 140, "unit": "psi"}
